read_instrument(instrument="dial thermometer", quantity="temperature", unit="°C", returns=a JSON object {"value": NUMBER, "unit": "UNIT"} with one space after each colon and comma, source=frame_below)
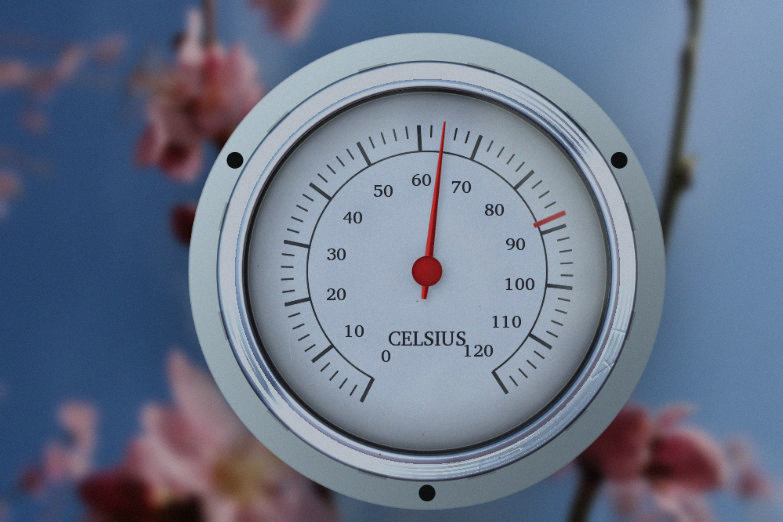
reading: {"value": 64, "unit": "°C"}
